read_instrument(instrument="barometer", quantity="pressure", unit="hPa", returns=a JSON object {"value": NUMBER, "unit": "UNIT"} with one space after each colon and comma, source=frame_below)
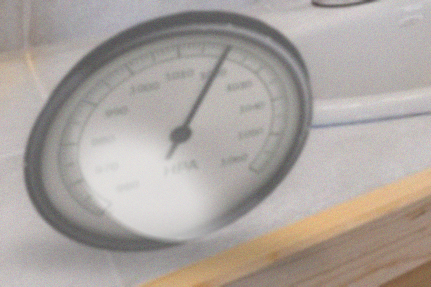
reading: {"value": 1020, "unit": "hPa"}
